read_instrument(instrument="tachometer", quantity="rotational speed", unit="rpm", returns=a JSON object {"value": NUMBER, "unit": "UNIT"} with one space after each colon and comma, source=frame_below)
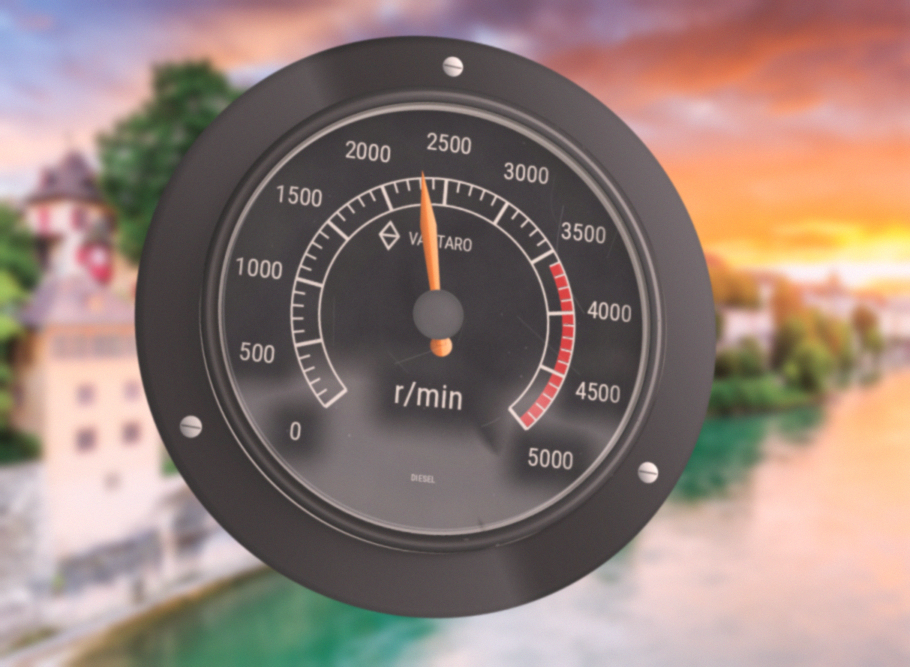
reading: {"value": 2300, "unit": "rpm"}
